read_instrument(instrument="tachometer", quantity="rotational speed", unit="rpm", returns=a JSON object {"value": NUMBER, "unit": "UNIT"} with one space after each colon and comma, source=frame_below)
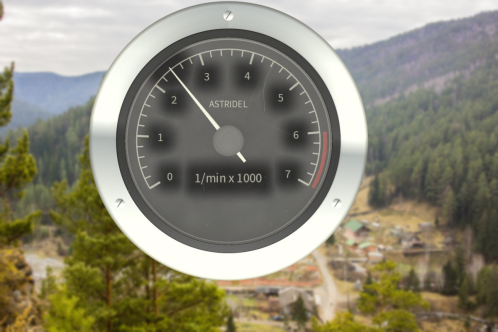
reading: {"value": 2400, "unit": "rpm"}
